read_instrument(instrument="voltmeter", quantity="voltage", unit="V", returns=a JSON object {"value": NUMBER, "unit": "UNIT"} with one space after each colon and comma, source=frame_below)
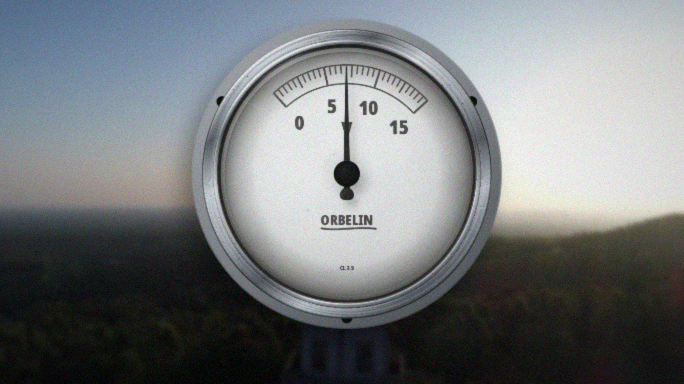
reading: {"value": 7, "unit": "V"}
